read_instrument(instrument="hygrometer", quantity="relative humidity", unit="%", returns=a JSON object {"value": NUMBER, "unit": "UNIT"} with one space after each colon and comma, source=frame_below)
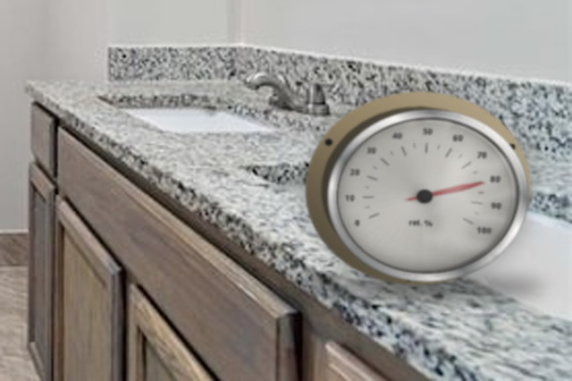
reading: {"value": 80, "unit": "%"}
